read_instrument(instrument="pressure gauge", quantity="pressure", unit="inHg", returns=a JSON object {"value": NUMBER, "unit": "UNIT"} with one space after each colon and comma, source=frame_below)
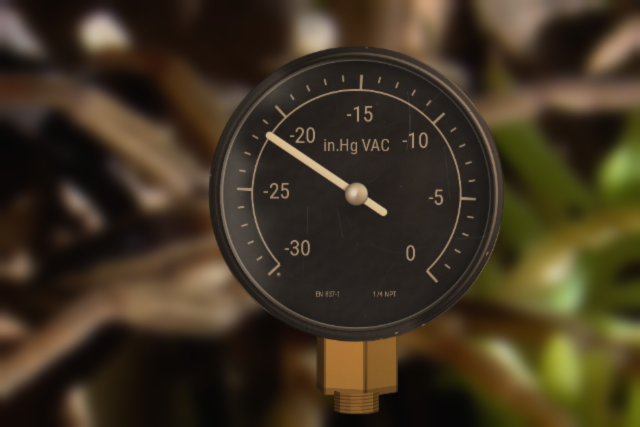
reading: {"value": -21.5, "unit": "inHg"}
